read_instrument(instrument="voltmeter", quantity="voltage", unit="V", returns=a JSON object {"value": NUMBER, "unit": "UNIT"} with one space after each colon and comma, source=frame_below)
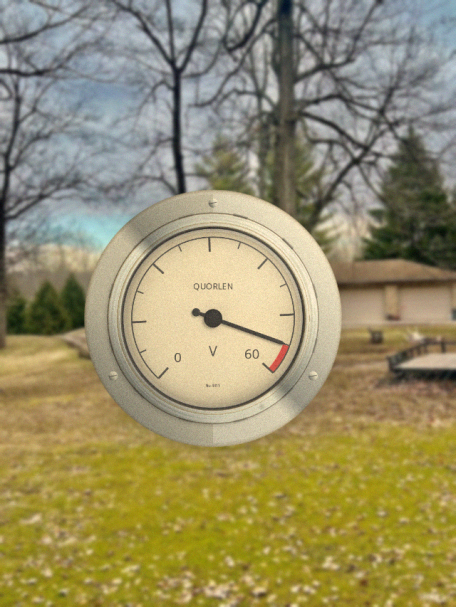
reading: {"value": 55, "unit": "V"}
